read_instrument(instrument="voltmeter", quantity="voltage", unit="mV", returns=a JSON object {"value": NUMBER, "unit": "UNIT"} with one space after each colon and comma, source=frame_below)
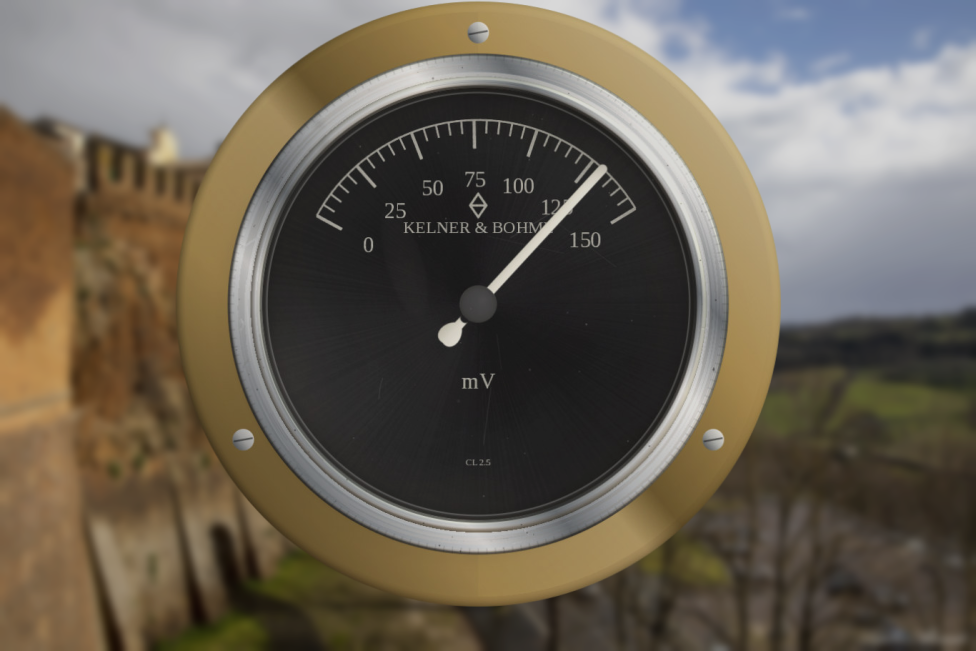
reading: {"value": 130, "unit": "mV"}
